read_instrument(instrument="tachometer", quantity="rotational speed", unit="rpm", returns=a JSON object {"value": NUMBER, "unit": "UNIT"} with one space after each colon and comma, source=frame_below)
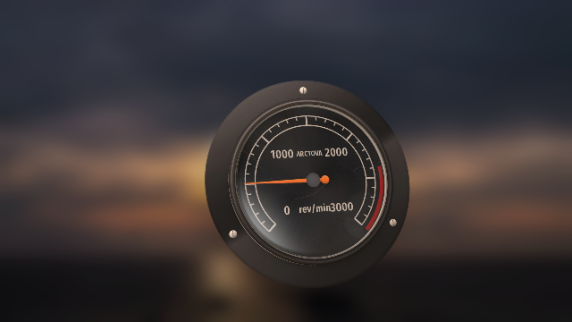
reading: {"value": 500, "unit": "rpm"}
